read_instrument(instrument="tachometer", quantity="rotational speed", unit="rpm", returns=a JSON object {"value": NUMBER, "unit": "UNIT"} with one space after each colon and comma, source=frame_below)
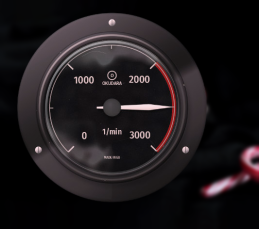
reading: {"value": 2500, "unit": "rpm"}
